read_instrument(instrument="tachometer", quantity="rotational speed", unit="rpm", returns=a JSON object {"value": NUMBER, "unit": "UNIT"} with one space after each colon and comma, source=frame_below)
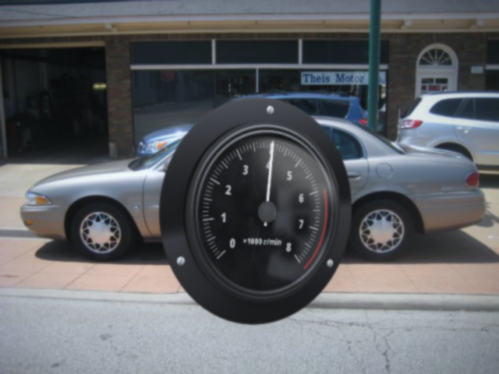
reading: {"value": 4000, "unit": "rpm"}
